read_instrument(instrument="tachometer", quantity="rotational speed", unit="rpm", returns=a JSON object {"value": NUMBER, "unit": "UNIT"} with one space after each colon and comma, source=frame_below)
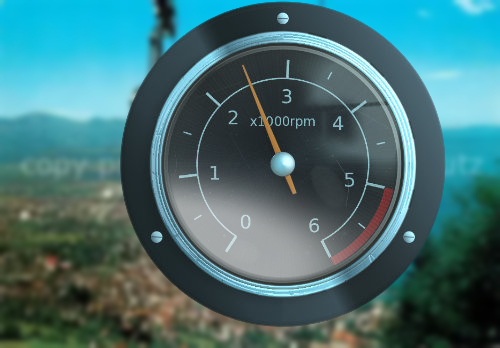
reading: {"value": 2500, "unit": "rpm"}
